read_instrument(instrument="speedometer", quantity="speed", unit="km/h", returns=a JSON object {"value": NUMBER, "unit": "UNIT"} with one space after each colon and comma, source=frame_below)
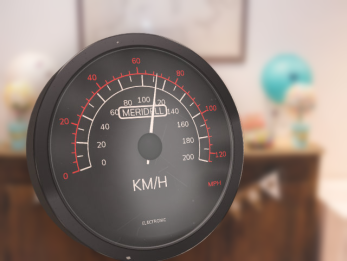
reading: {"value": 110, "unit": "km/h"}
